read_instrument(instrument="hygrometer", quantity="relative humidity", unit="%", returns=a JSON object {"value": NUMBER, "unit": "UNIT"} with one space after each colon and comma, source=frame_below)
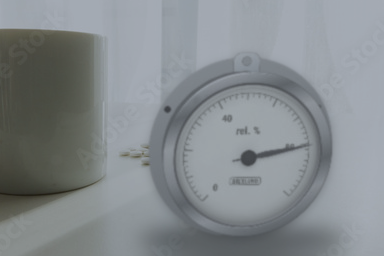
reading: {"value": 80, "unit": "%"}
